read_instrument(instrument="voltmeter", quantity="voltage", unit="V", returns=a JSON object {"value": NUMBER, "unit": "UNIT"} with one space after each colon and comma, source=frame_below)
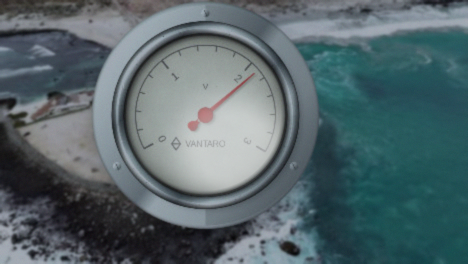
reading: {"value": 2.1, "unit": "V"}
